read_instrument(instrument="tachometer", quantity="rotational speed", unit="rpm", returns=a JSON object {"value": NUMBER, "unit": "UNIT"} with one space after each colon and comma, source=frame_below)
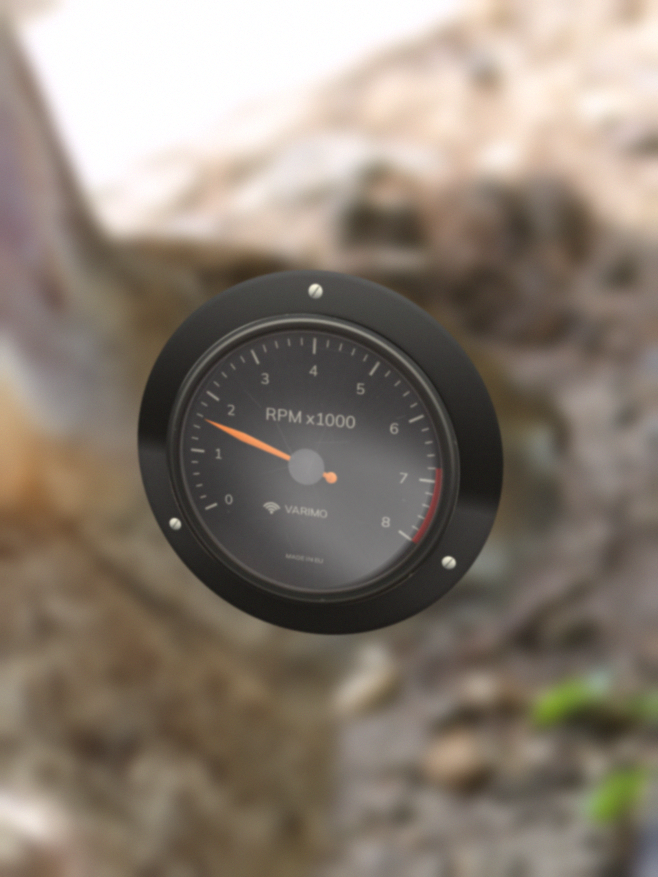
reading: {"value": 1600, "unit": "rpm"}
